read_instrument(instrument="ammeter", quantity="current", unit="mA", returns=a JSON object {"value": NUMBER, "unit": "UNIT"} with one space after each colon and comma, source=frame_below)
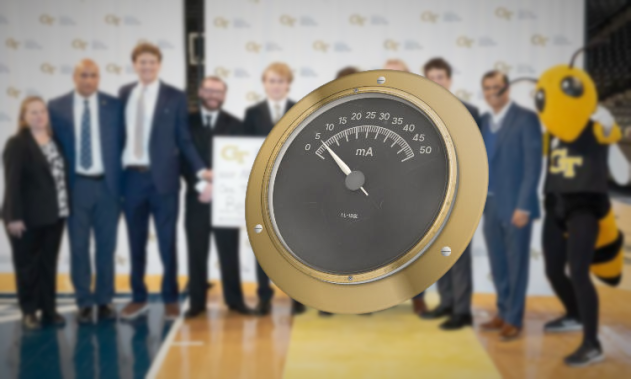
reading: {"value": 5, "unit": "mA"}
